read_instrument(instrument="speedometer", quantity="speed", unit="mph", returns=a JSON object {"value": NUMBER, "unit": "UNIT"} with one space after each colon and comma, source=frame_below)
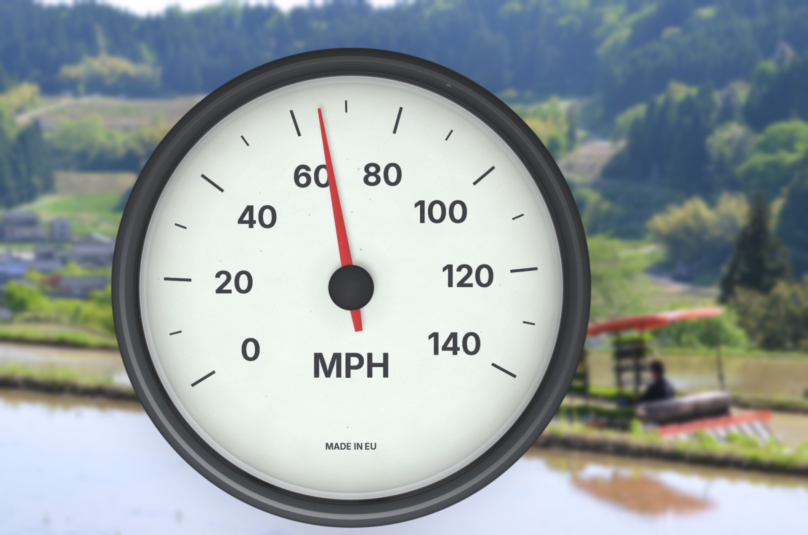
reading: {"value": 65, "unit": "mph"}
